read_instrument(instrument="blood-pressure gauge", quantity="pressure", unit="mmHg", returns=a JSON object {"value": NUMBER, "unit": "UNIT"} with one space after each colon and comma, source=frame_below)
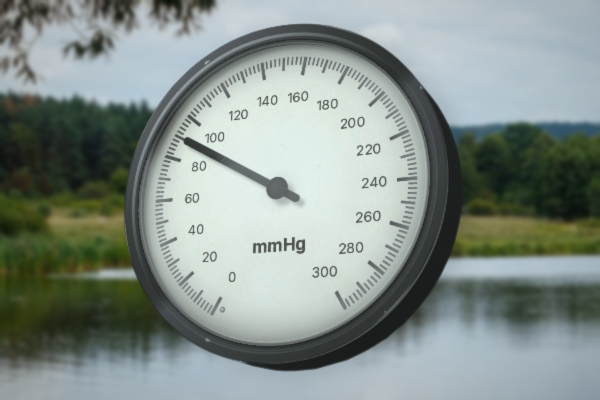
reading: {"value": 90, "unit": "mmHg"}
